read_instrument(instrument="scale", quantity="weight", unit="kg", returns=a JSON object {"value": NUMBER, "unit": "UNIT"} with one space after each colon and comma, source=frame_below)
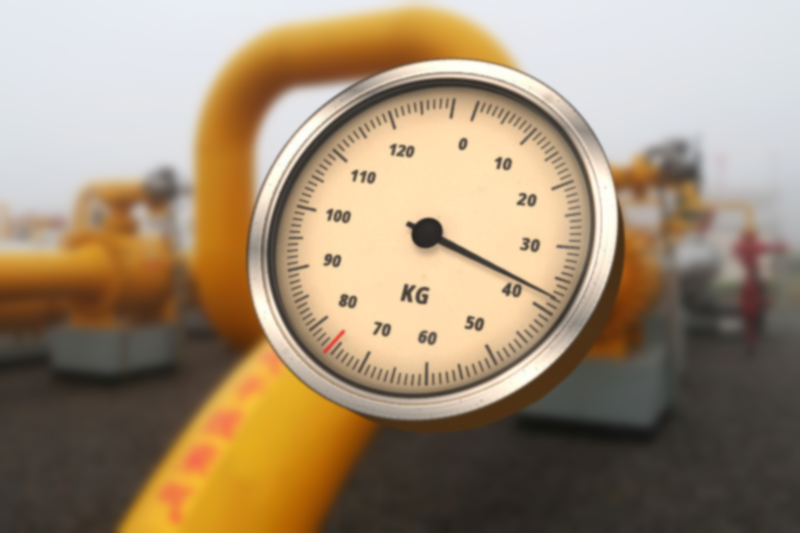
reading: {"value": 38, "unit": "kg"}
